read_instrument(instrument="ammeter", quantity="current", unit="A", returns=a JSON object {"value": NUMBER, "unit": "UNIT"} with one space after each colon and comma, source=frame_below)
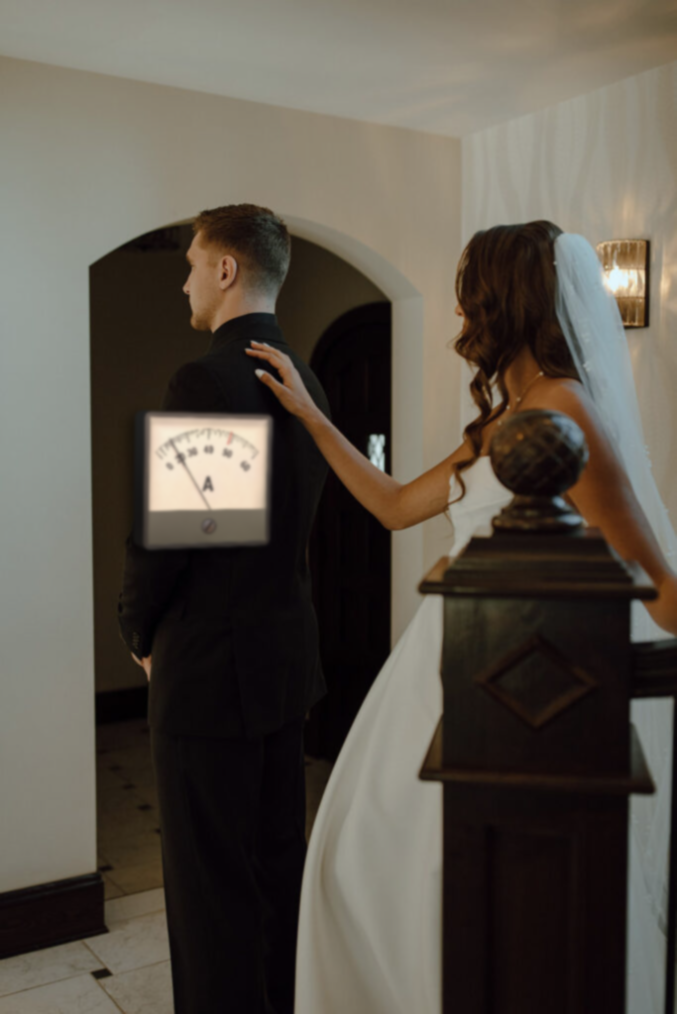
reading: {"value": 20, "unit": "A"}
